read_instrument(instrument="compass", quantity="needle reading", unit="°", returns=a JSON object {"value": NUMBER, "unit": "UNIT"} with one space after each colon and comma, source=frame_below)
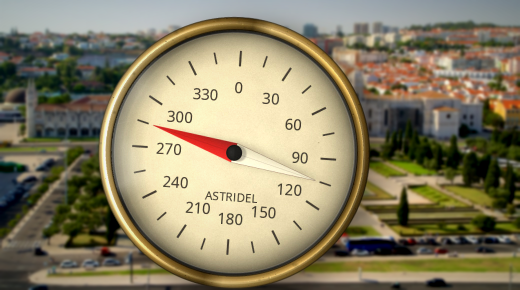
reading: {"value": 285, "unit": "°"}
